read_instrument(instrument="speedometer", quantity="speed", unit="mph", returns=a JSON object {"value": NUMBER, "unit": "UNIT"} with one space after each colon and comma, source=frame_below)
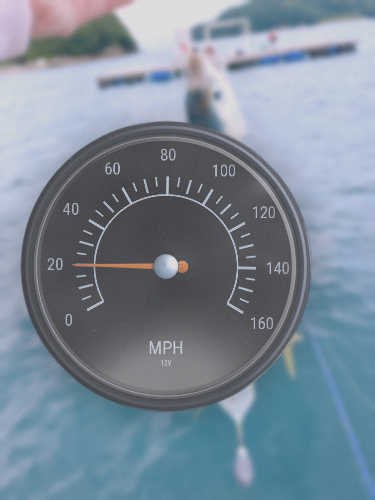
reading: {"value": 20, "unit": "mph"}
